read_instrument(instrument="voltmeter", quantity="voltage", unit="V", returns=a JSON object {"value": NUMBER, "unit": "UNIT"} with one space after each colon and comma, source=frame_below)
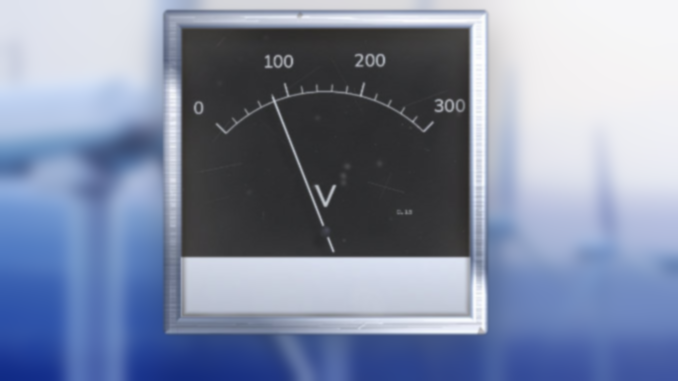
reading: {"value": 80, "unit": "V"}
